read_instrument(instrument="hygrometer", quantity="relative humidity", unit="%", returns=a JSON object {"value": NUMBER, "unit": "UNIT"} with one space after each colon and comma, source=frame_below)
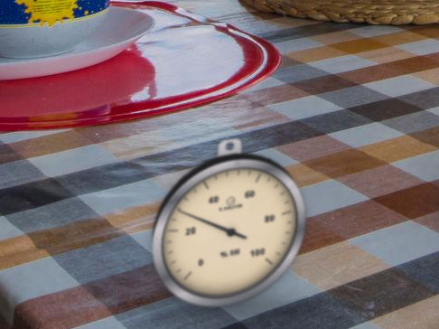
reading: {"value": 28, "unit": "%"}
